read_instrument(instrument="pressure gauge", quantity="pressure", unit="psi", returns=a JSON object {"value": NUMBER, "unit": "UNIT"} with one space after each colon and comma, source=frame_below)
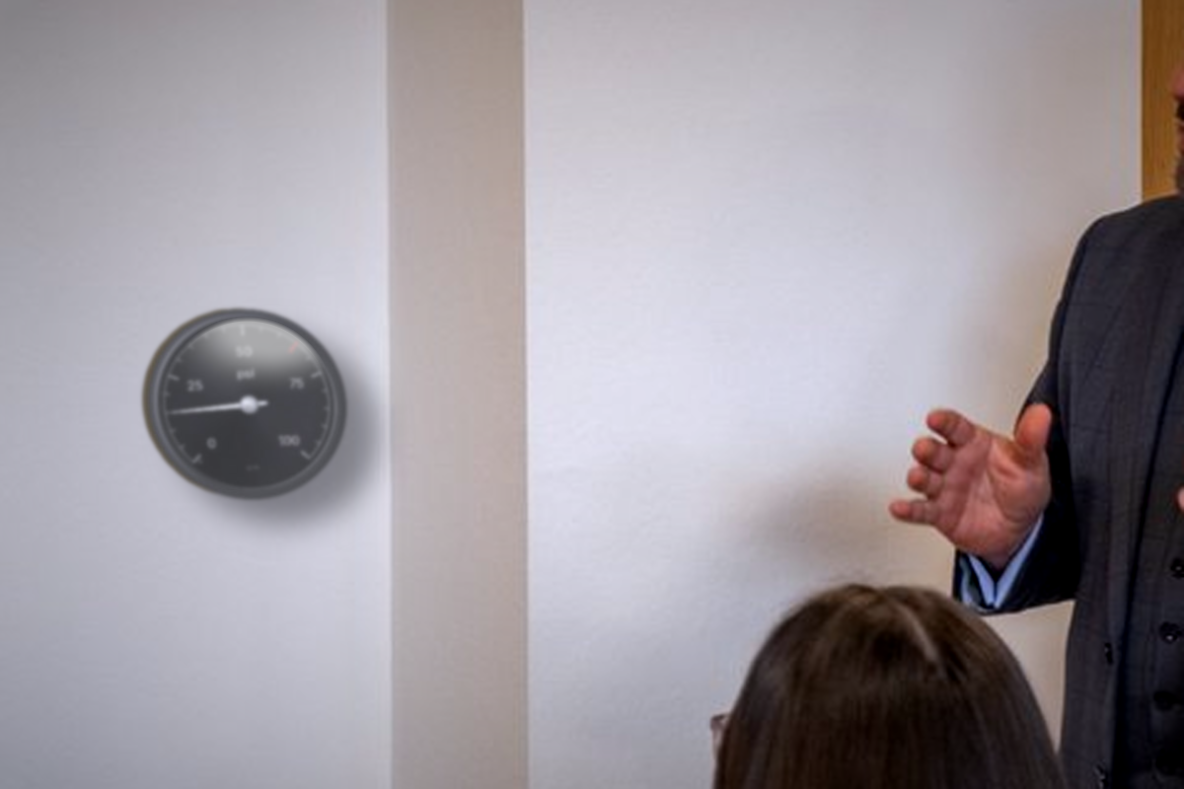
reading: {"value": 15, "unit": "psi"}
